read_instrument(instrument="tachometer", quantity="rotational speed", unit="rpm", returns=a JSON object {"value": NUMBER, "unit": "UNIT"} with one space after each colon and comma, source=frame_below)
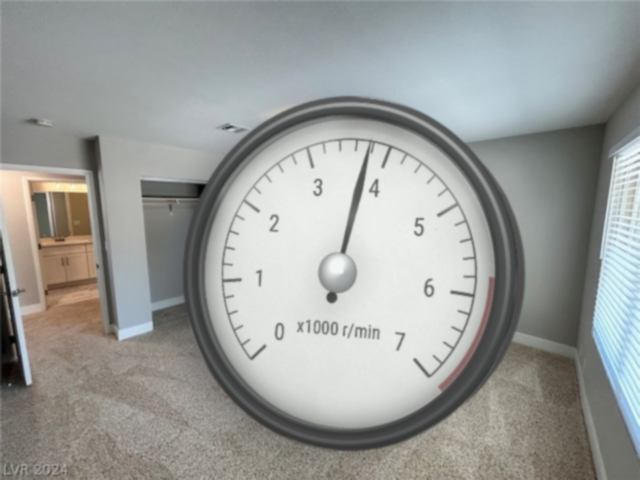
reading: {"value": 3800, "unit": "rpm"}
